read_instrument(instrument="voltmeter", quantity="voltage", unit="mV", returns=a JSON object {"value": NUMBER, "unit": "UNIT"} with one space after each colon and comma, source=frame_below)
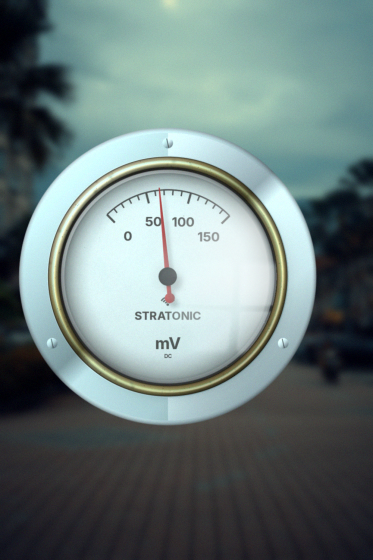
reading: {"value": 65, "unit": "mV"}
